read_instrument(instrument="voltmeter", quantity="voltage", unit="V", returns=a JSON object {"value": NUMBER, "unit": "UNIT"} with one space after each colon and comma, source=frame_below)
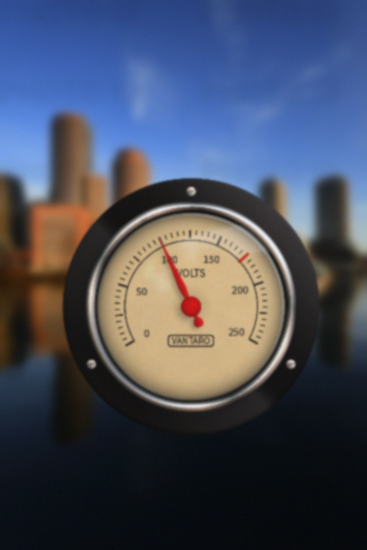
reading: {"value": 100, "unit": "V"}
